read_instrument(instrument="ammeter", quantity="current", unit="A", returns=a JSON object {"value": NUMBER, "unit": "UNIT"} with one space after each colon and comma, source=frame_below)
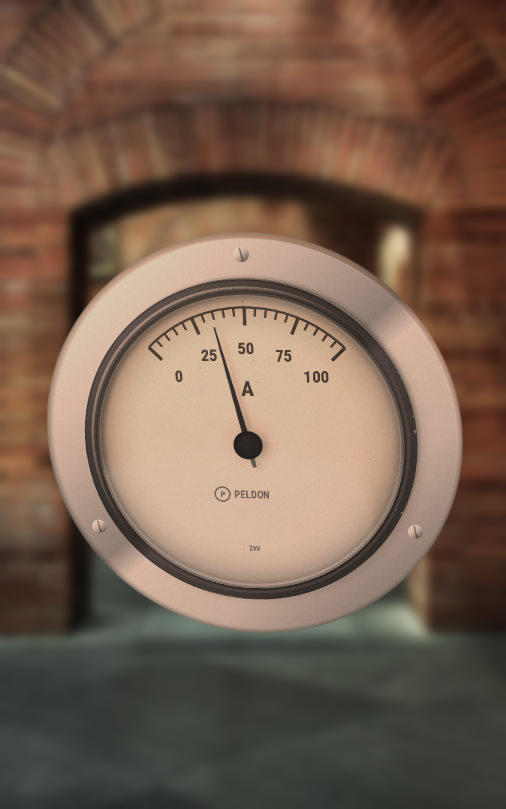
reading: {"value": 35, "unit": "A"}
